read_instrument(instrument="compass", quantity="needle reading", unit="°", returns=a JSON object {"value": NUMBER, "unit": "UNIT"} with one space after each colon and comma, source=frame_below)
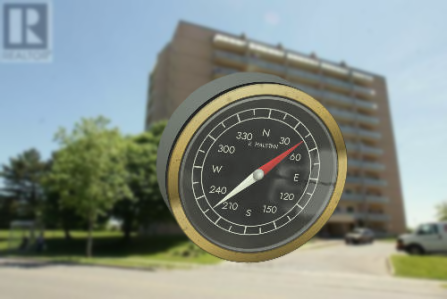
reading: {"value": 45, "unit": "°"}
